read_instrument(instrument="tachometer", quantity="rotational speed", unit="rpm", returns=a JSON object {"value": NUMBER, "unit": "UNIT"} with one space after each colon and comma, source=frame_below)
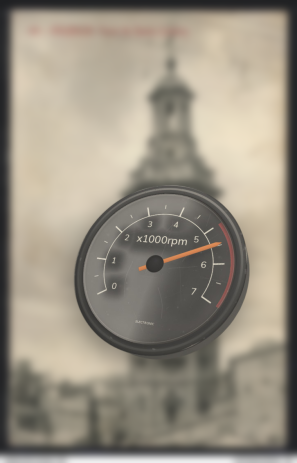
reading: {"value": 5500, "unit": "rpm"}
